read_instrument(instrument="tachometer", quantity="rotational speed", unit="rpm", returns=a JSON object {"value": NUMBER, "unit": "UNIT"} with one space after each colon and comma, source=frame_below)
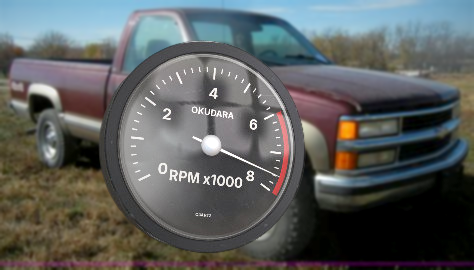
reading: {"value": 7600, "unit": "rpm"}
